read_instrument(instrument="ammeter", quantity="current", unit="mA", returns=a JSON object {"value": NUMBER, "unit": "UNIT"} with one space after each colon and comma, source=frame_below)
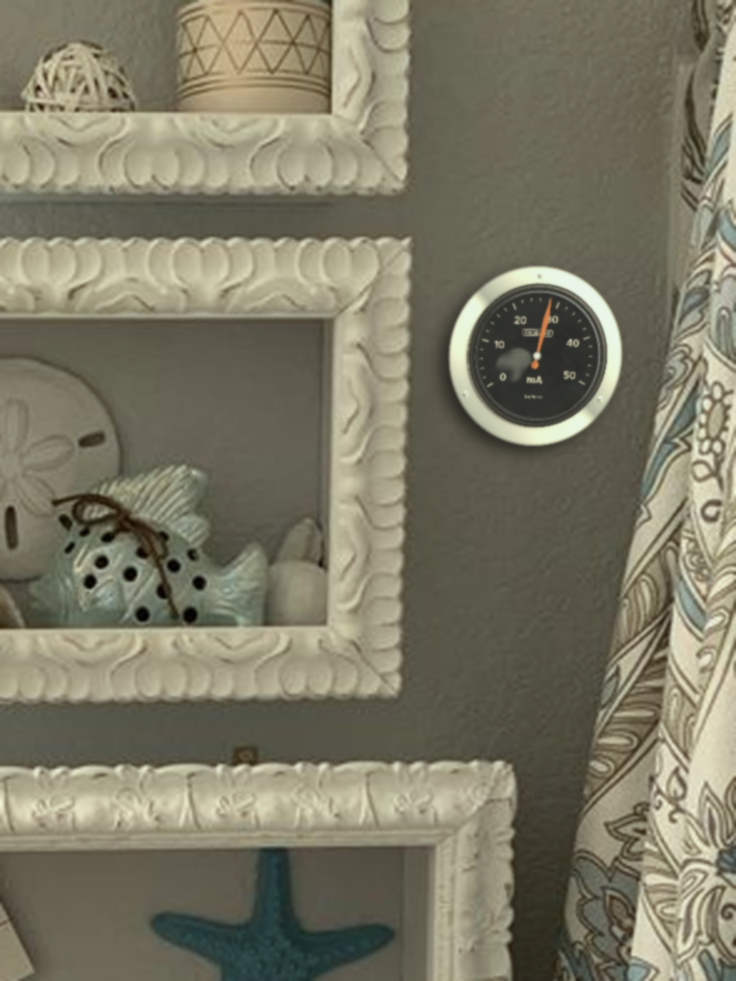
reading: {"value": 28, "unit": "mA"}
